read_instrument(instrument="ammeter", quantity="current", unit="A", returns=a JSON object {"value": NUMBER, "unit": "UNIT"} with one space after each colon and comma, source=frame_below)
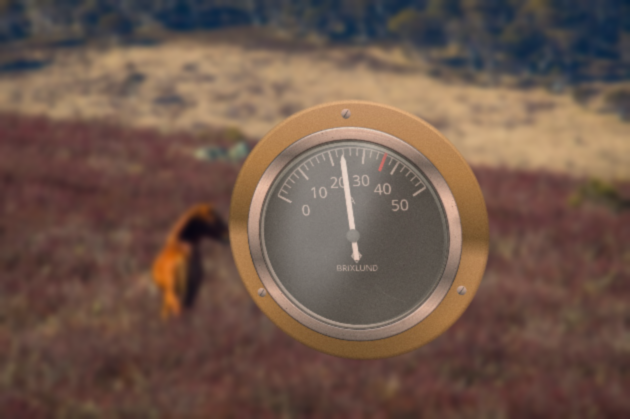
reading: {"value": 24, "unit": "A"}
